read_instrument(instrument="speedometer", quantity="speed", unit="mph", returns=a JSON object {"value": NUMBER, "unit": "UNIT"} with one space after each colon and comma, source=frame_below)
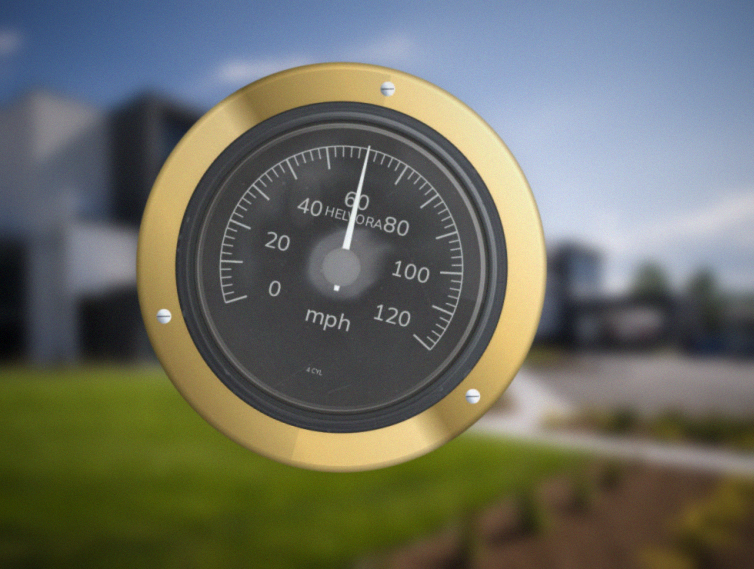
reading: {"value": 60, "unit": "mph"}
